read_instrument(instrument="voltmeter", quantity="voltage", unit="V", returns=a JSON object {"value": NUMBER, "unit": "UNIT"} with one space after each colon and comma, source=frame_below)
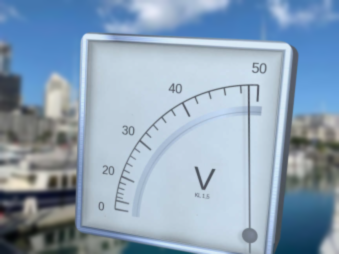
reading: {"value": 49, "unit": "V"}
